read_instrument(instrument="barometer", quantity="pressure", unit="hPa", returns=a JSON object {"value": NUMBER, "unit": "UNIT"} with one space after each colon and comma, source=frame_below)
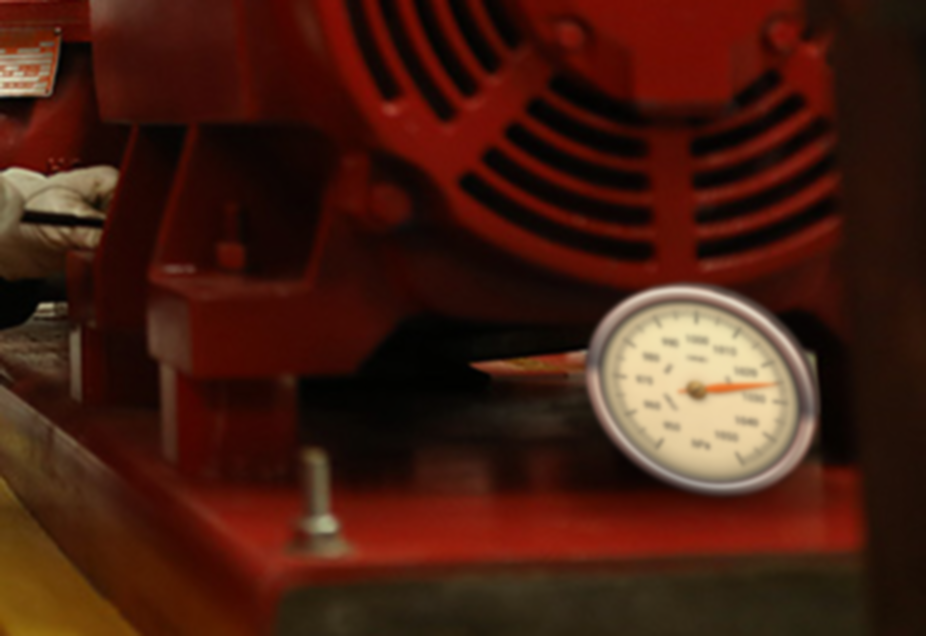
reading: {"value": 1025, "unit": "hPa"}
